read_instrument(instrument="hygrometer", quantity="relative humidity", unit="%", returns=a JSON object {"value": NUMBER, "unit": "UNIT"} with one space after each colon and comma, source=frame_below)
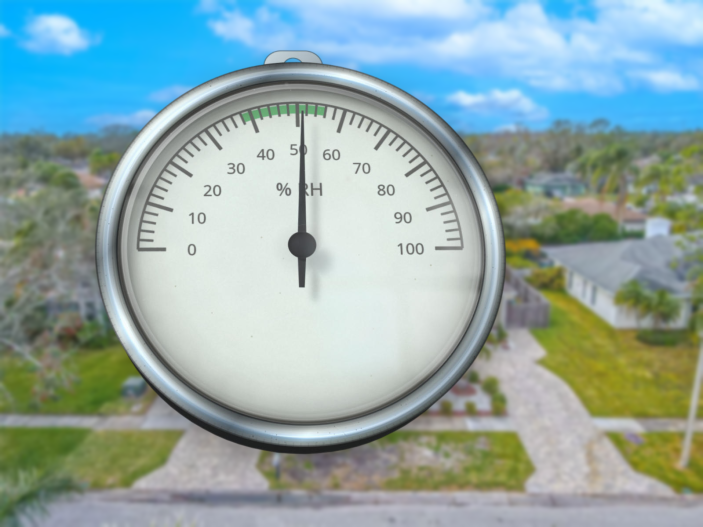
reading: {"value": 51, "unit": "%"}
